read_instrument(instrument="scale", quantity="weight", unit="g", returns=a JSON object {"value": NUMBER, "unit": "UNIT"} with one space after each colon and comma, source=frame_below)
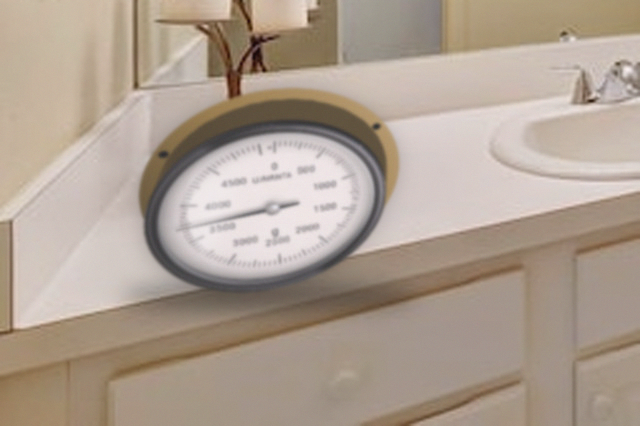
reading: {"value": 3750, "unit": "g"}
